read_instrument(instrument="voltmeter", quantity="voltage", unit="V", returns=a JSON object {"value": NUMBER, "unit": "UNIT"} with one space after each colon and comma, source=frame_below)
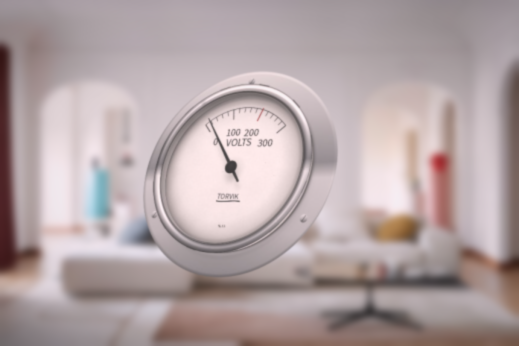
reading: {"value": 20, "unit": "V"}
